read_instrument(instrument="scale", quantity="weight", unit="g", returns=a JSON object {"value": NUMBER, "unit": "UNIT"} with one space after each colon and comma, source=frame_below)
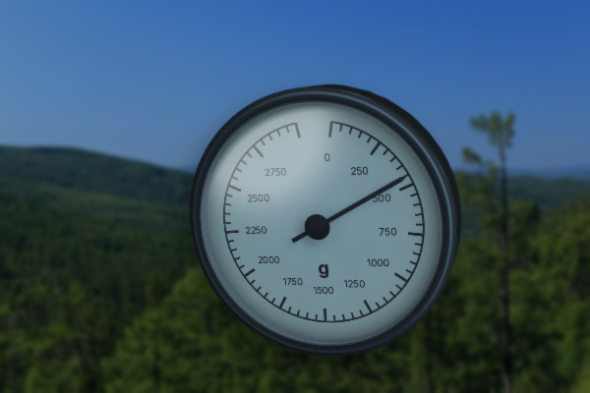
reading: {"value": 450, "unit": "g"}
